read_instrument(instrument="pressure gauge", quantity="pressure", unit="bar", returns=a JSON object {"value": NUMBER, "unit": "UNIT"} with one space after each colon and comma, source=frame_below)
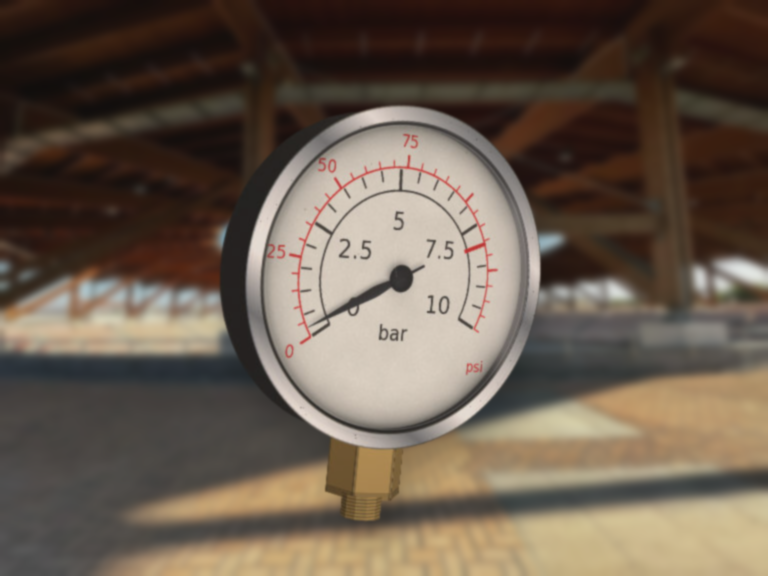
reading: {"value": 0.25, "unit": "bar"}
